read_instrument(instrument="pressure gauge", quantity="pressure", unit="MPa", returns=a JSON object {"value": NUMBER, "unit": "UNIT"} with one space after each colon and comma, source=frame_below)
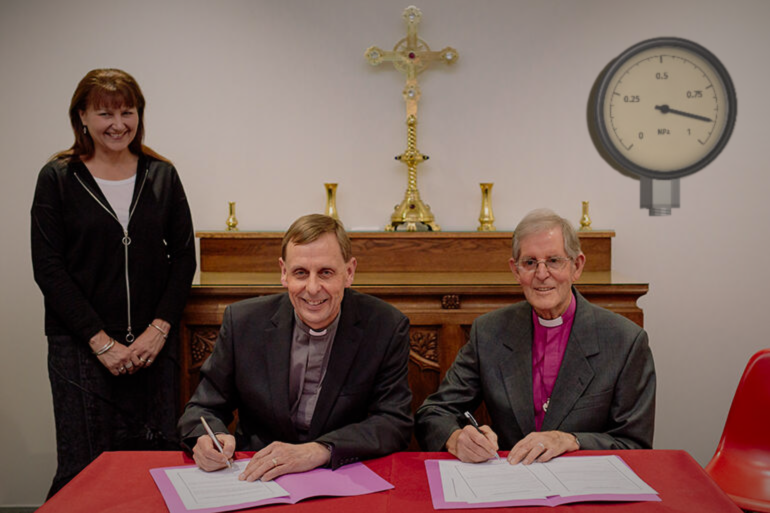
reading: {"value": 0.9, "unit": "MPa"}
